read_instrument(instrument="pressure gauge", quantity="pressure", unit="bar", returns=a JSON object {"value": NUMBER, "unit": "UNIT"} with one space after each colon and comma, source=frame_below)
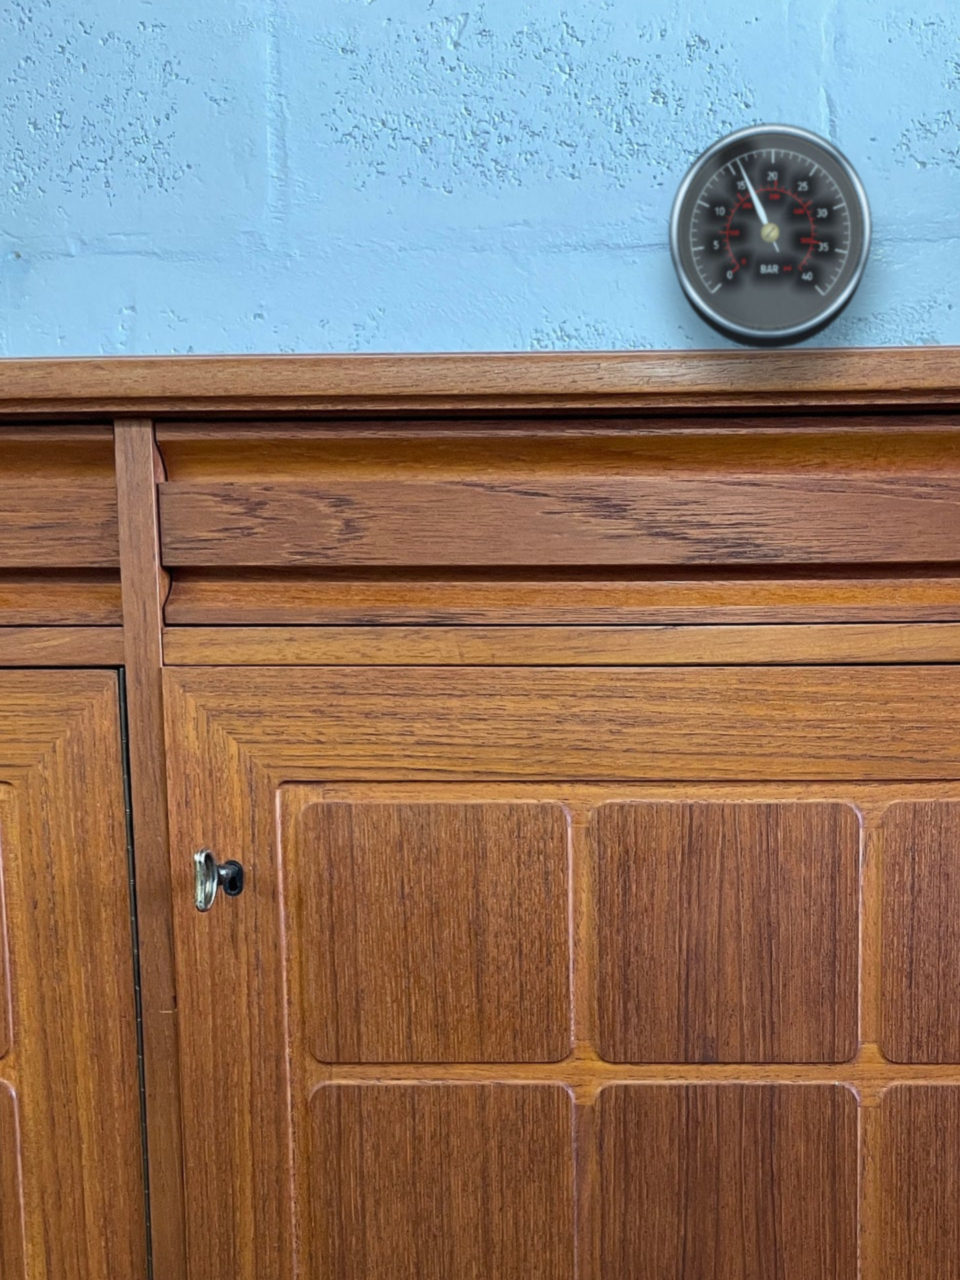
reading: {"value": 16, "unit": "bar"}
